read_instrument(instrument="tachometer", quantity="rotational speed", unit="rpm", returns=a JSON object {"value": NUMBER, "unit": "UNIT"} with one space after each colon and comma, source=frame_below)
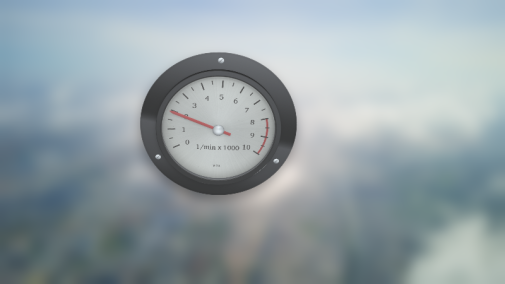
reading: {"value": 2000, "unit": "rpm"}
